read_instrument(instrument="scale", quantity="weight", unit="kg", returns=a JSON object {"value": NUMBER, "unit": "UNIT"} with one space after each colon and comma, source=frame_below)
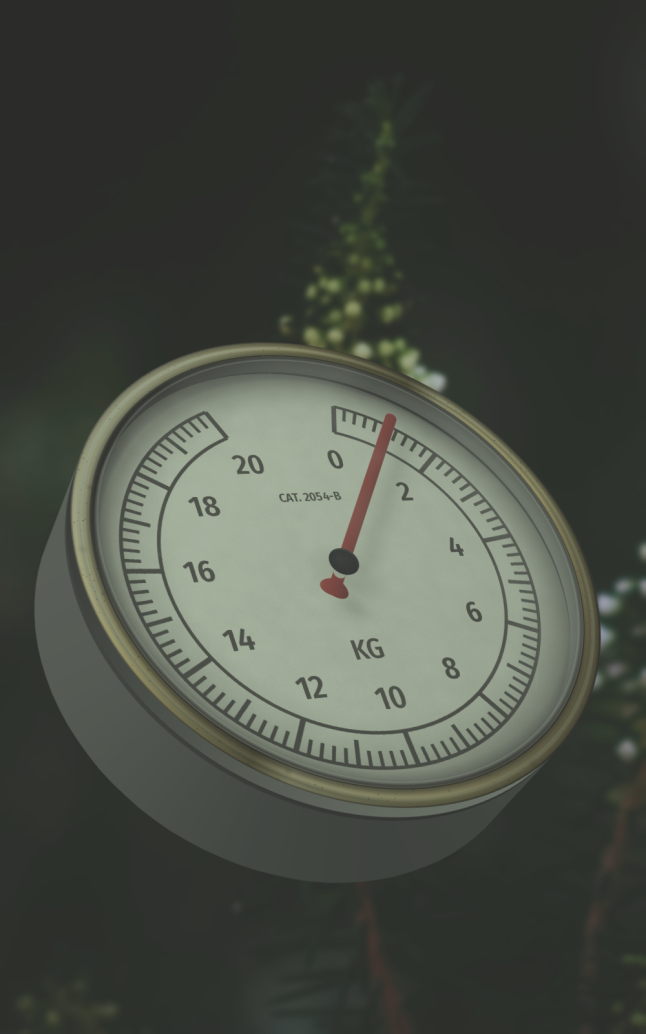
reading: {"value": 1, "unit": "kg"}
